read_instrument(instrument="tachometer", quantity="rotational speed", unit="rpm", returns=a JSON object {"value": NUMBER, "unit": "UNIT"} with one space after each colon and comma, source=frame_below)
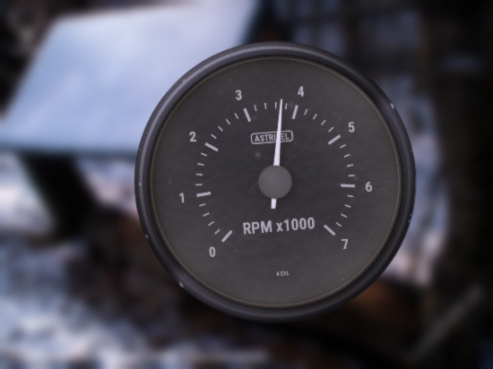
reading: {"value": 3700, "unit": "rpm"}
